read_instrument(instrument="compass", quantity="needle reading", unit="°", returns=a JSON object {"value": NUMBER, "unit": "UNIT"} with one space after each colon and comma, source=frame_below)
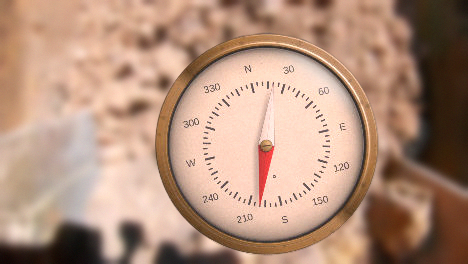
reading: {"value": 200, "unit": "°"}
